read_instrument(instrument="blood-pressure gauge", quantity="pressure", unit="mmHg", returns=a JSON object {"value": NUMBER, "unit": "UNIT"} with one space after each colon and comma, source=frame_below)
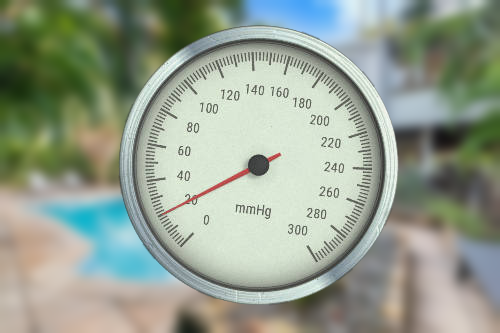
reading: {"value": 20, "unit": "mmHg"}
